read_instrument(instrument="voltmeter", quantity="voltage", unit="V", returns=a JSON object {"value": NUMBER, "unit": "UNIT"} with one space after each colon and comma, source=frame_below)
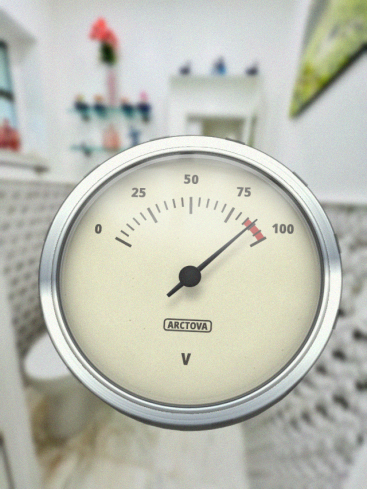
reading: {"value": 90, "unit": "V"}
